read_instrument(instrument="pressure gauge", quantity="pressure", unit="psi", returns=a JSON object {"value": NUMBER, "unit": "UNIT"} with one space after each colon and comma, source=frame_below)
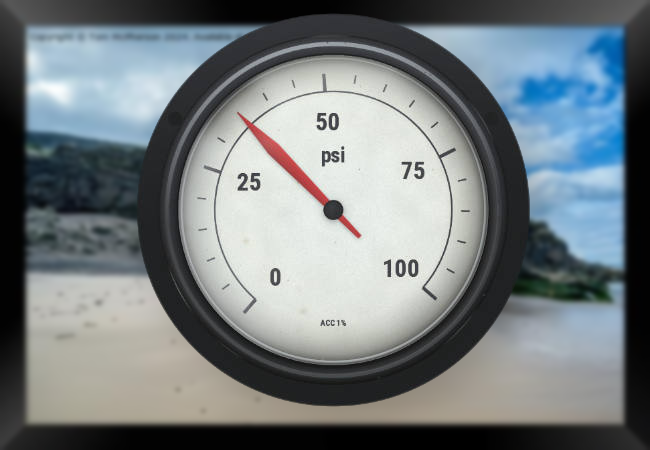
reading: {"value": 35, "unit": "psi"}
